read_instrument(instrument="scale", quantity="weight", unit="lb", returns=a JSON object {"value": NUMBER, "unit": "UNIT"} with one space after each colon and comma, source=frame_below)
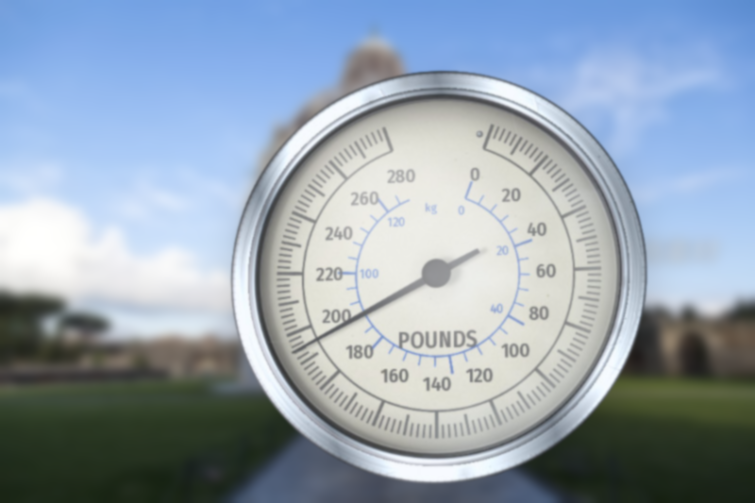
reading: {"value": 194, "unit": "lb"}
